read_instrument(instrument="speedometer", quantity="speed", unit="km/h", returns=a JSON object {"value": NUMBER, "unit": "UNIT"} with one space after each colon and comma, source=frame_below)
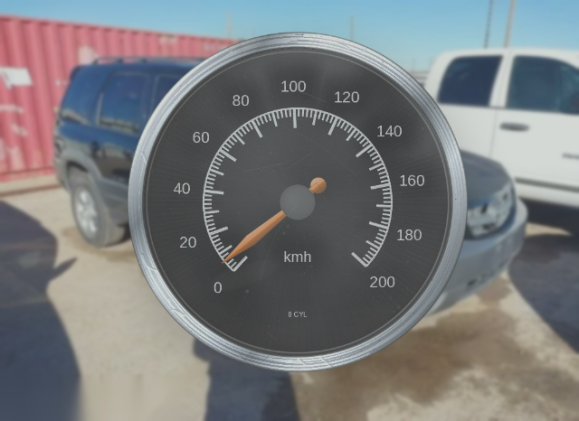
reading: {"value": 6, "unit": "km/h"}
